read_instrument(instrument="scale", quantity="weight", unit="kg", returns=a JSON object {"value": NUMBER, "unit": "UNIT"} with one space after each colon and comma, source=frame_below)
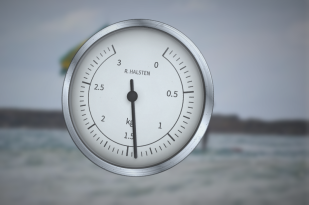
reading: {"value": 1.4, "unit": "kg"}
